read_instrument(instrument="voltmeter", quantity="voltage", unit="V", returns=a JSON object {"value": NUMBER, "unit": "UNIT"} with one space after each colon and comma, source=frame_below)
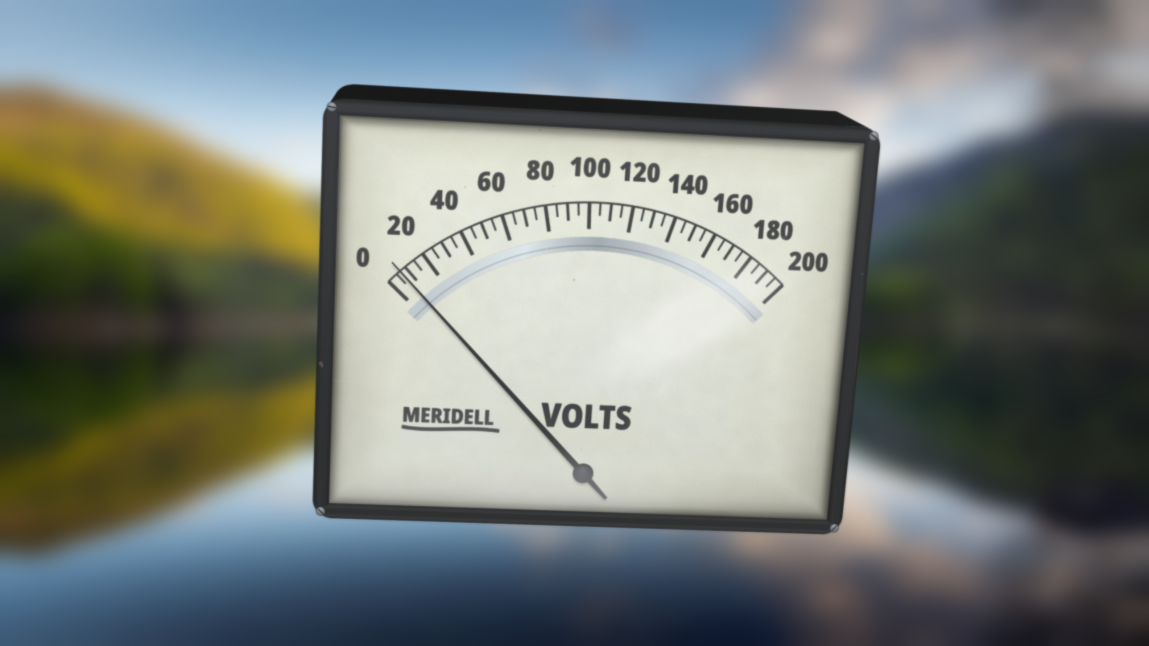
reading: {"value": 7.5, "unit": "V"}
